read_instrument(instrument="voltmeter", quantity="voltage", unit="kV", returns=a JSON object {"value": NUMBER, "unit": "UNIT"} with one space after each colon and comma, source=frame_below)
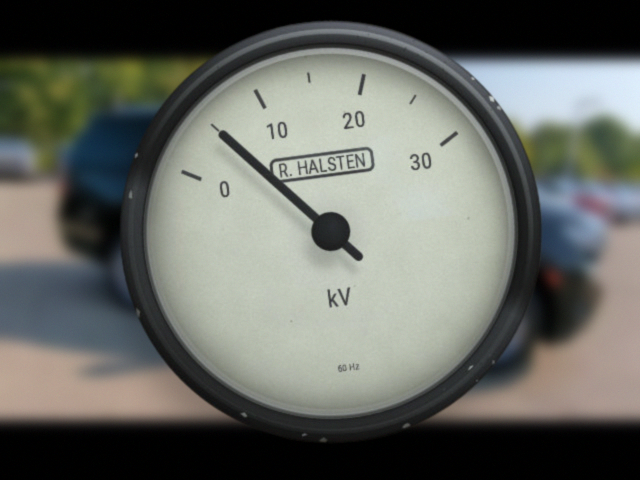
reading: {"value": 5, "unit": "kV"}
